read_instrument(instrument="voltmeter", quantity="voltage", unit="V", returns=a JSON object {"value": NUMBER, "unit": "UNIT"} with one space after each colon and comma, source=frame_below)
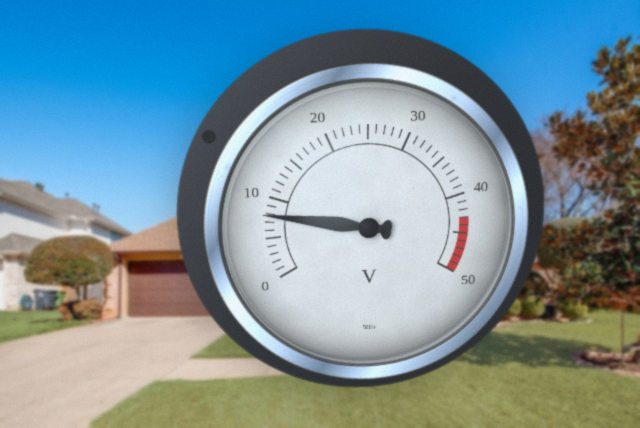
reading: {"value": 8, "unit": "V"}
